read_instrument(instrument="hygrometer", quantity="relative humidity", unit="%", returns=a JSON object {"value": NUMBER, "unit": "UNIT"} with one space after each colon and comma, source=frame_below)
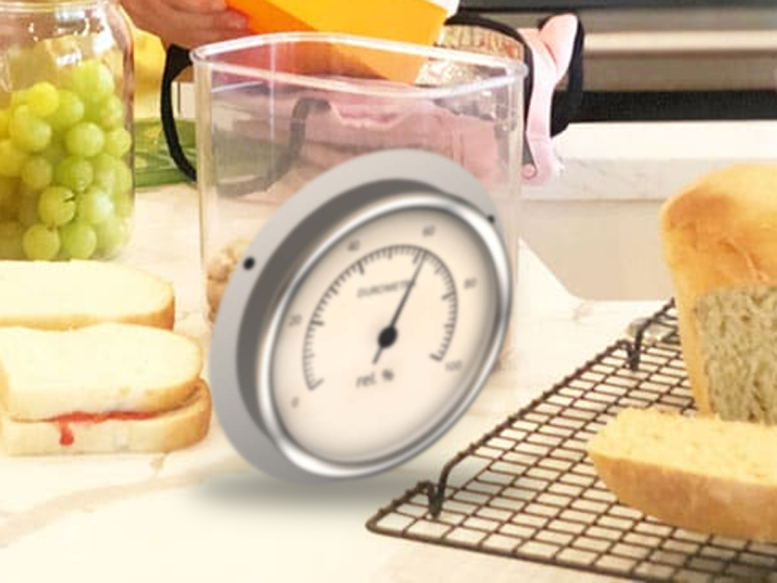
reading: {"value": 60, "unit": "%"}
